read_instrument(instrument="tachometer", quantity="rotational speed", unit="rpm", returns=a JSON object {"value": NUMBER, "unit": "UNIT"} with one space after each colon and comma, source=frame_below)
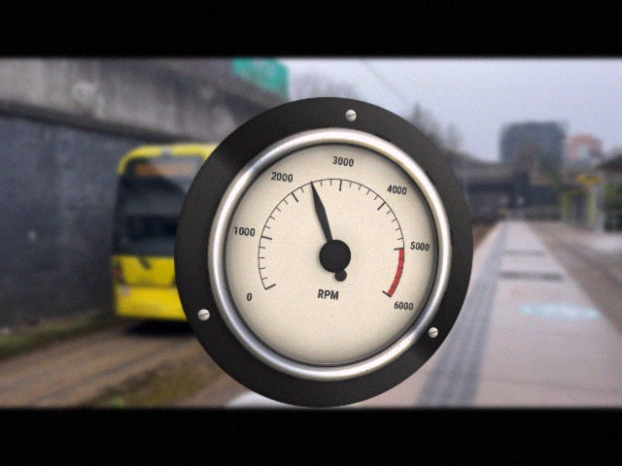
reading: {"value": 2400, "unit": "rpm"}
